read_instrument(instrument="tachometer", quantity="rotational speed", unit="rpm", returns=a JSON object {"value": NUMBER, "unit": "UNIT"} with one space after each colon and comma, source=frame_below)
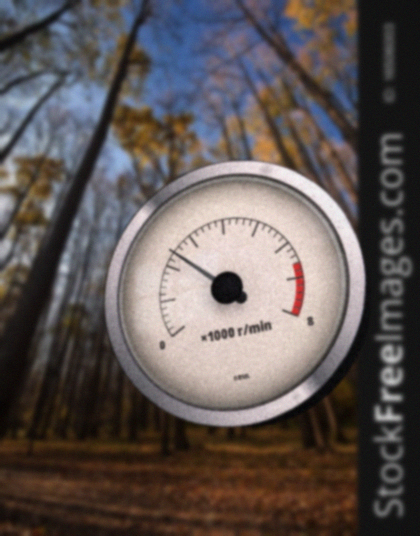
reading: {"value": 2400, "unit": "rpm"}
